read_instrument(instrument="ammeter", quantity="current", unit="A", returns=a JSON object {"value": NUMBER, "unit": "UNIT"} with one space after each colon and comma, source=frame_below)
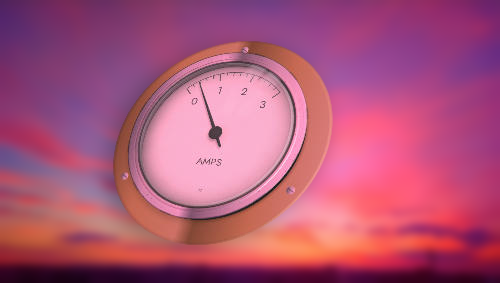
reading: {"value": 0.4, "unit": "A"}
